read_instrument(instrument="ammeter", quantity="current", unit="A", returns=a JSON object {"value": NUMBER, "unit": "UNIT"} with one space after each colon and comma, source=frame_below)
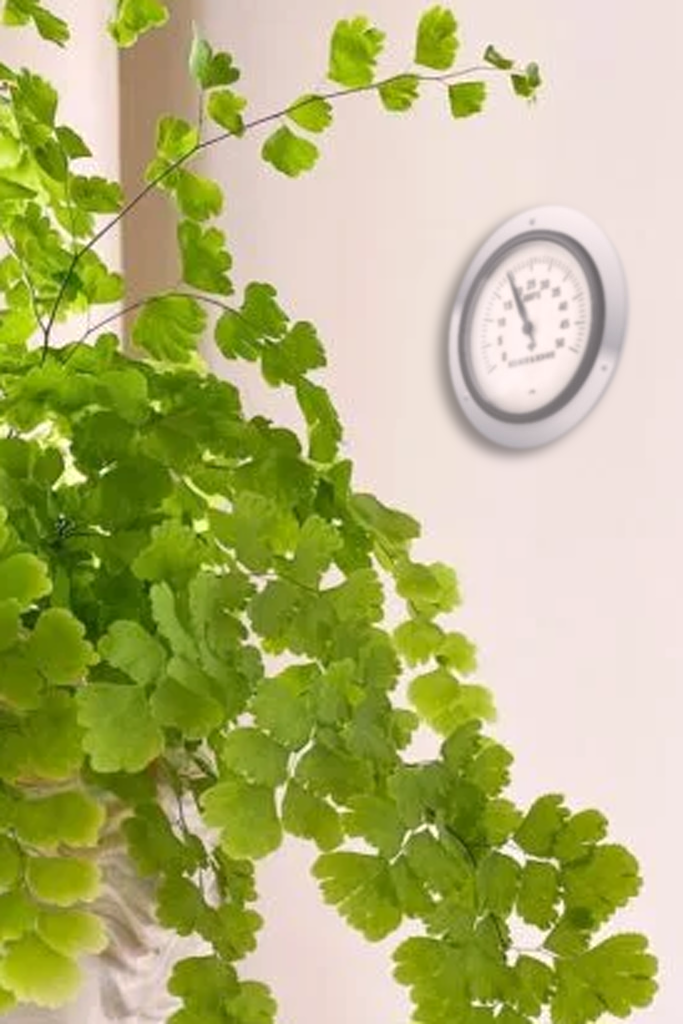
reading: {"value": 20, "unit": "A"}
